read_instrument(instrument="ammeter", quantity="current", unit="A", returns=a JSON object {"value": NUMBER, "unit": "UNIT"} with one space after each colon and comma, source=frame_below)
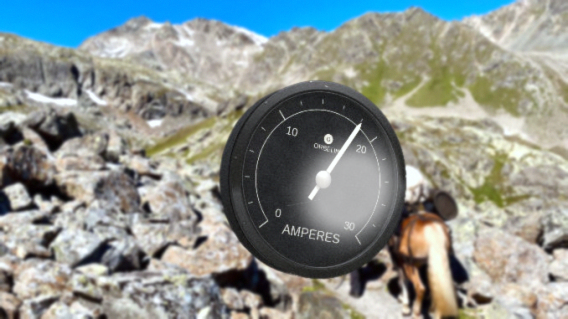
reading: {"value": 18, "unit": "A"}
